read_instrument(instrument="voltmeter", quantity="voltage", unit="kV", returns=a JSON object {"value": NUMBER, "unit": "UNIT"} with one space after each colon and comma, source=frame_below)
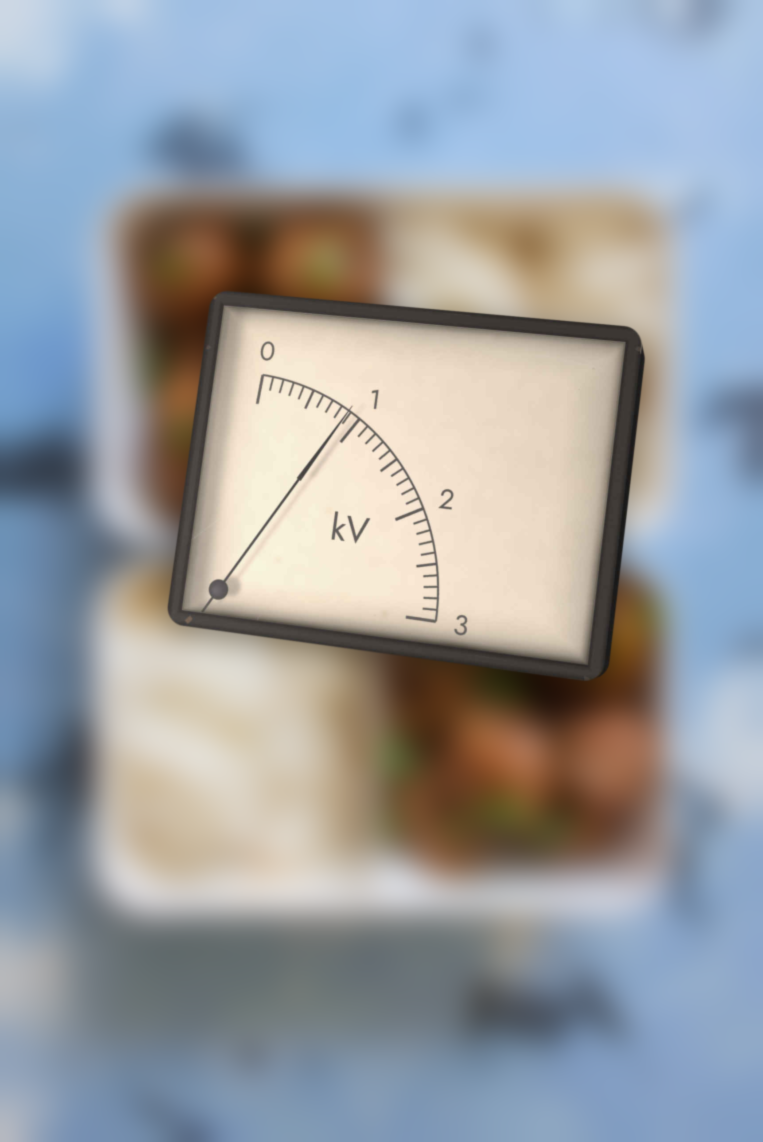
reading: {"value": 0.9, "unit": "kV"}
